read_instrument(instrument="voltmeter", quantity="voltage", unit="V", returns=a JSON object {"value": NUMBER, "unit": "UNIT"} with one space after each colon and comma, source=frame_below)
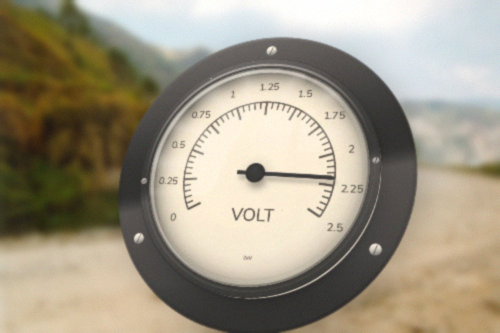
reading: {"value": 2.2, "unit": "V"}
